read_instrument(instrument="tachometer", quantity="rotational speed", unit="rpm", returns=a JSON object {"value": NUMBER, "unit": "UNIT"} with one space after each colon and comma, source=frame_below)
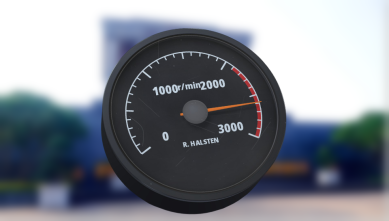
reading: {"value": 2600, "unit": "rpm"}
